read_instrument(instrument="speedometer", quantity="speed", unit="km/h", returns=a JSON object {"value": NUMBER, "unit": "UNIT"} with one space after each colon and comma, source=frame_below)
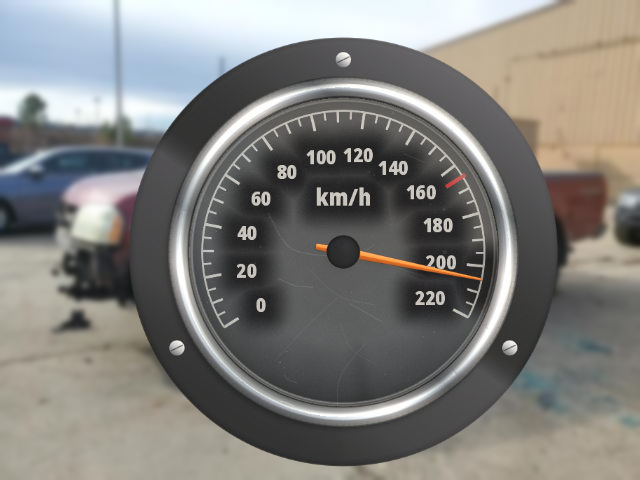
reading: {"value": 205, "unit": "km/h"}
